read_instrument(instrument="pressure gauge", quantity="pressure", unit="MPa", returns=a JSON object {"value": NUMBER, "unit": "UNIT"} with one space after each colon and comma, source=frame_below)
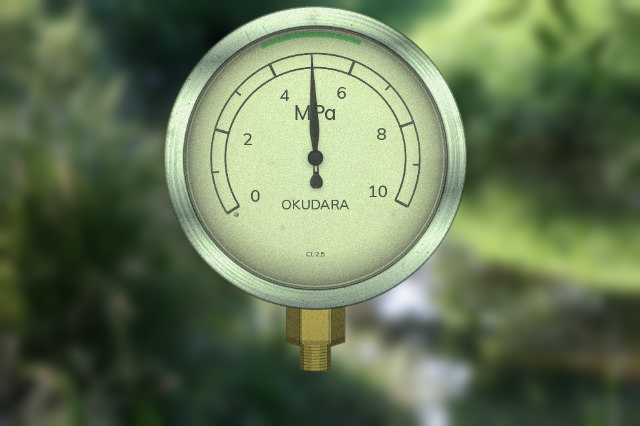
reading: {"value": 5, "unit": "MPa"}
